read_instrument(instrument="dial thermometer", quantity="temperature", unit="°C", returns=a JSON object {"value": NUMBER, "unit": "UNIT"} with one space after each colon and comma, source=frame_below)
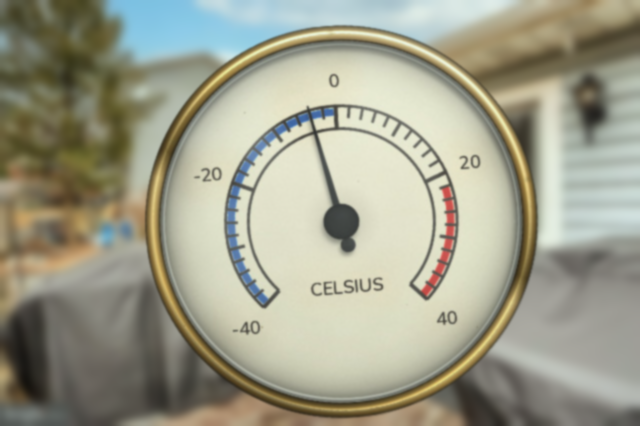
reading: {"value": -4, "unit": "°C"}
